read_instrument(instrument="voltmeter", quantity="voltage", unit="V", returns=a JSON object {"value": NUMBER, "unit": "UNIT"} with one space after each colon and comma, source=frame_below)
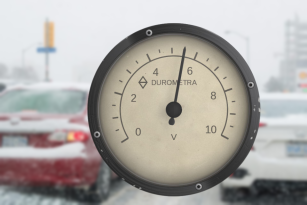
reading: {"value": 5.5, "unit": "V"}
